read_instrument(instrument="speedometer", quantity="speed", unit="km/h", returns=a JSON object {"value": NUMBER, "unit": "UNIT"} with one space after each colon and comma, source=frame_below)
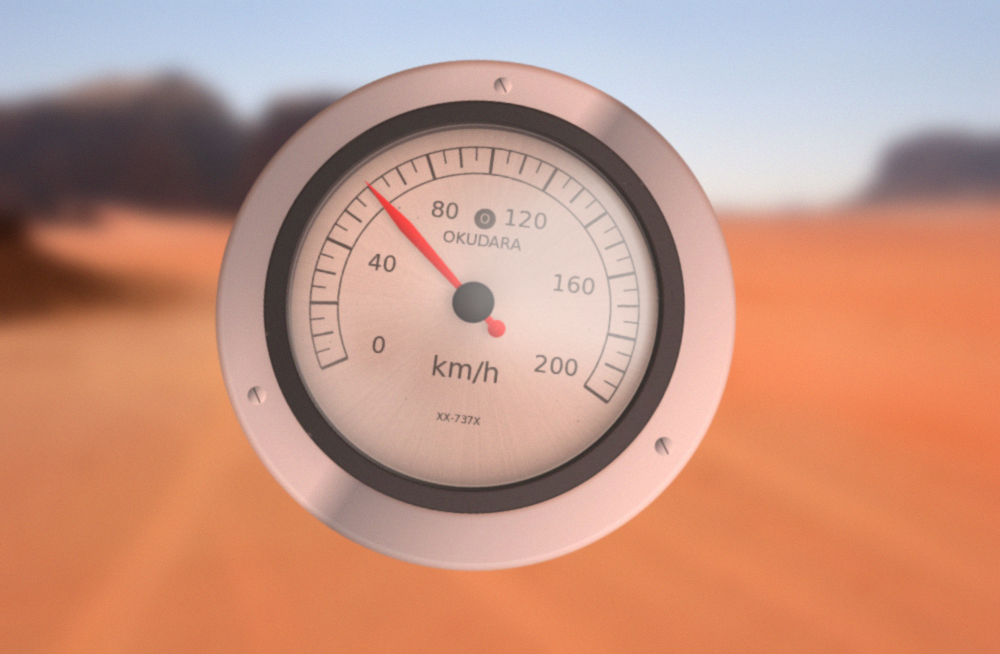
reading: {"value": 60, "unit": "km/h"}
